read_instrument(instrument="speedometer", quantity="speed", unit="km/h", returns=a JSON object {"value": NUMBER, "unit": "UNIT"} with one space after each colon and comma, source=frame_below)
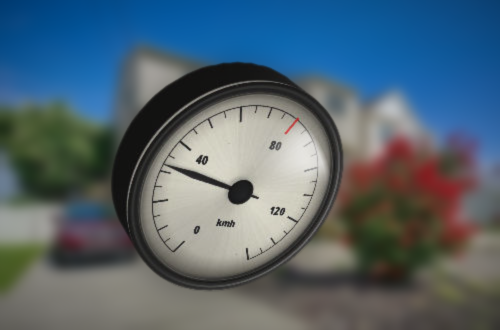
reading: {"value": 32.5, "unit": "km/h"}
